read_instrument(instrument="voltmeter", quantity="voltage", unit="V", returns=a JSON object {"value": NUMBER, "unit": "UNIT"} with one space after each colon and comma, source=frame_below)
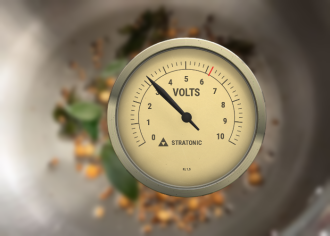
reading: {"value": 3.2, "unit": "V"}
